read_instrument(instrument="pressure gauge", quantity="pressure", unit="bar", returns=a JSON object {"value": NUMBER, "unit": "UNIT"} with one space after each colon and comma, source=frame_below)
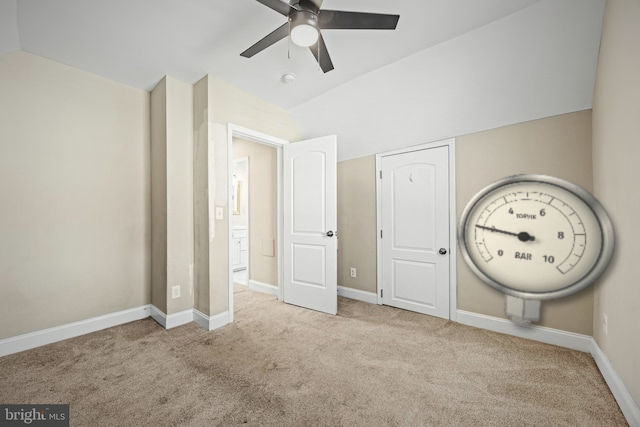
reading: {"value": 2, "unit": "bar"}
